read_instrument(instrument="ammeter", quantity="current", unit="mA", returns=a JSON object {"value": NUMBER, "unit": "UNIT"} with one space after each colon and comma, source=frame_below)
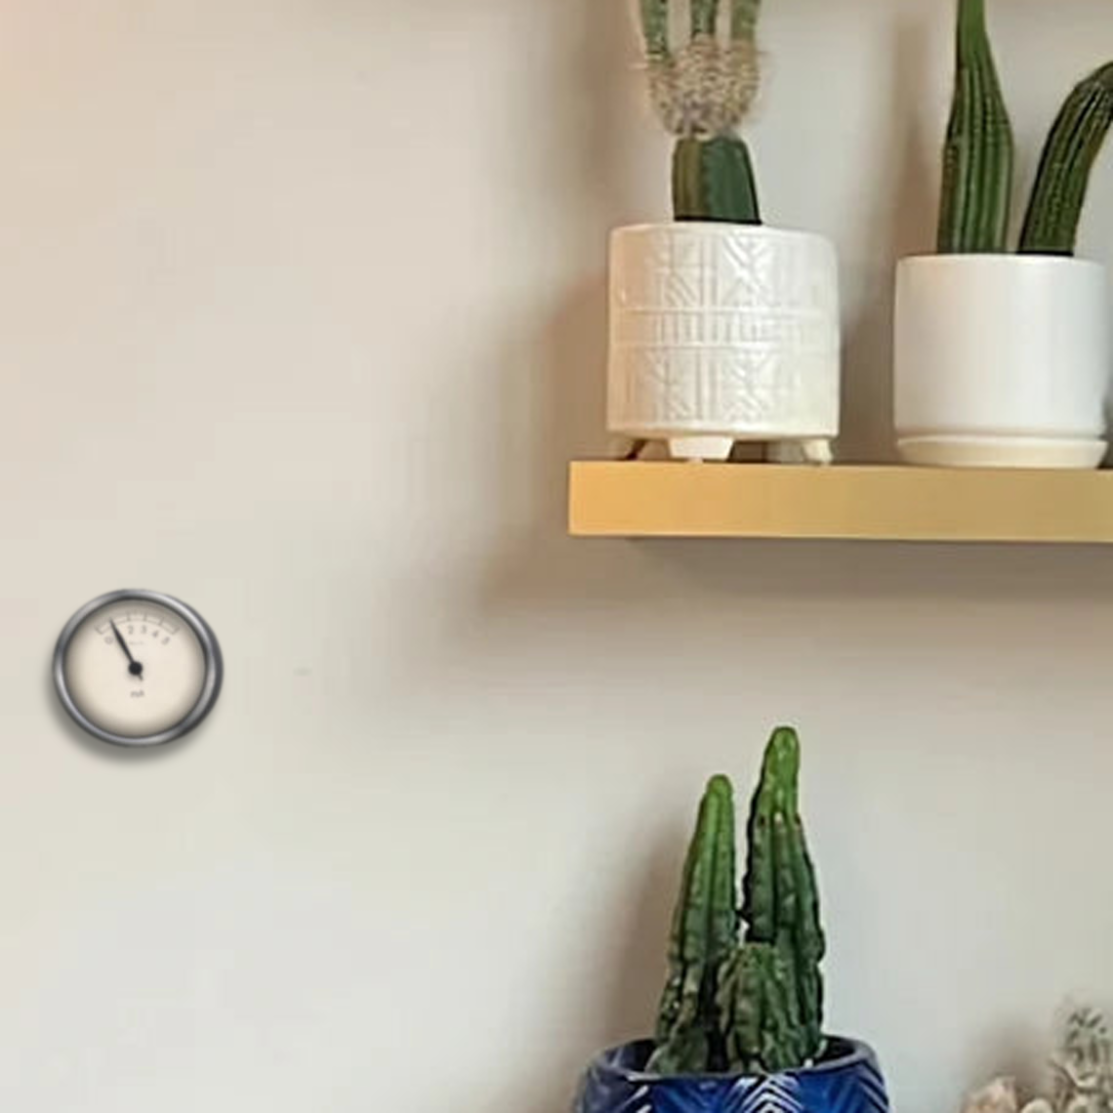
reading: {"value": 1, "unit": "mA"}
